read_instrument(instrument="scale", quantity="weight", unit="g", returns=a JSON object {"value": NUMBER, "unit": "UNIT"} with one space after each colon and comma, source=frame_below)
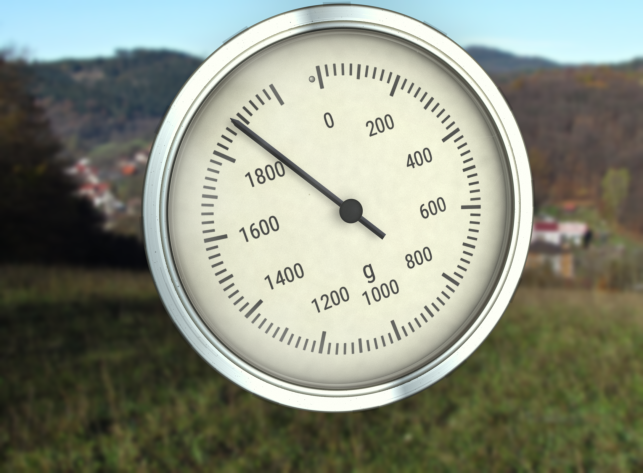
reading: {"value": 1880, "unit": "g"}
